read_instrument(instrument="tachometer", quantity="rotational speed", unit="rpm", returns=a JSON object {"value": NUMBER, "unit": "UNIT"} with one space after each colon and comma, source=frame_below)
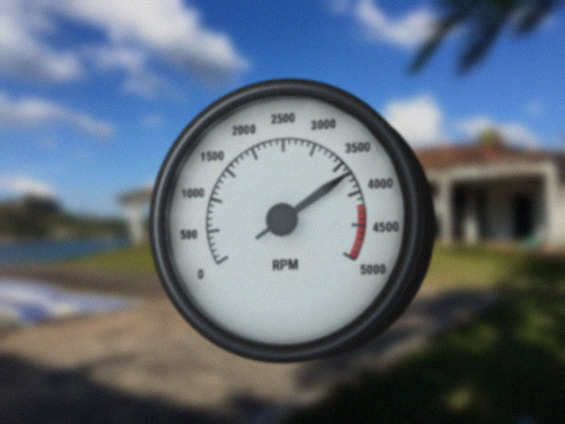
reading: {"value": 3700, "unit": "rpm"}
